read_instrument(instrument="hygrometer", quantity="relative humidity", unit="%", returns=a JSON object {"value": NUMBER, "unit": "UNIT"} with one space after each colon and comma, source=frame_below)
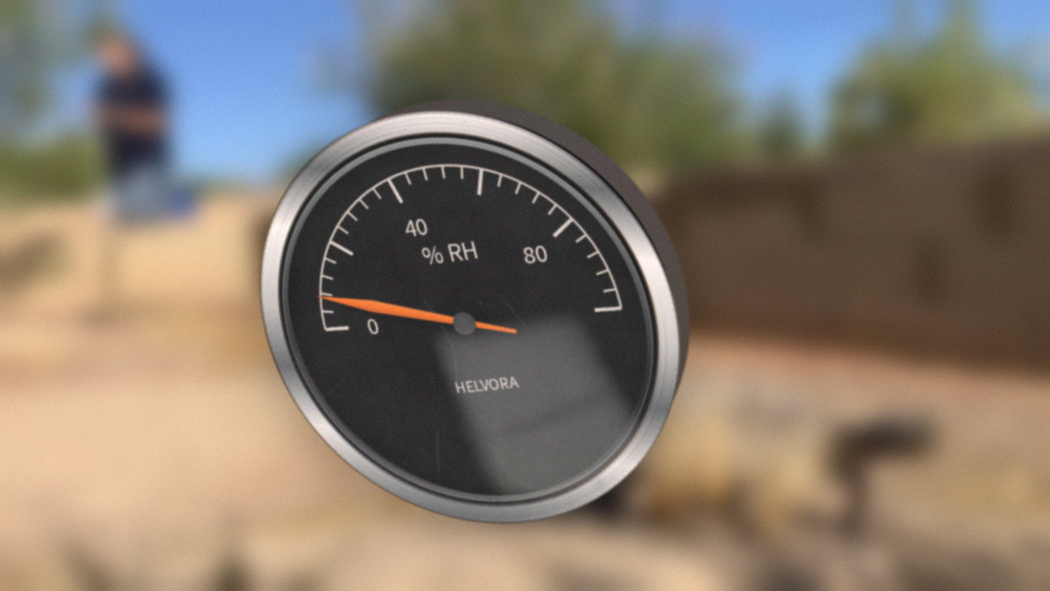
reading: {"value": 8, "unit": "%"}
